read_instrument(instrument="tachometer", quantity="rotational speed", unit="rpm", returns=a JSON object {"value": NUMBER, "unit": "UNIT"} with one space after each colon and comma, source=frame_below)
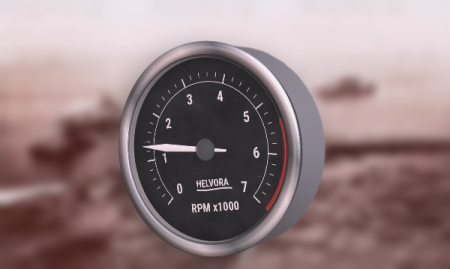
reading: {"value": 1300, "unit": "rpm"}
